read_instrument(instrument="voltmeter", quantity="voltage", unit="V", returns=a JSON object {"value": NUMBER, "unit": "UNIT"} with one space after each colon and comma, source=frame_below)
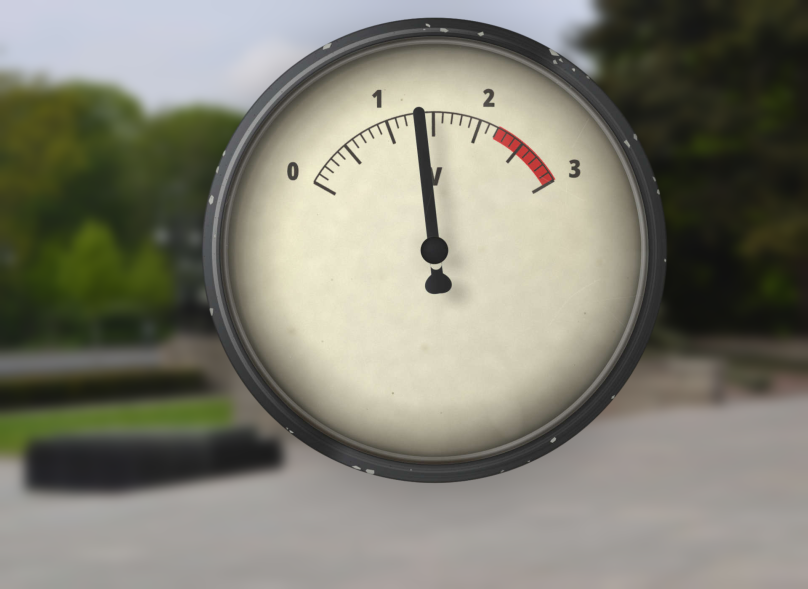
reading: {"value": 1.35, "unit": "V"}
